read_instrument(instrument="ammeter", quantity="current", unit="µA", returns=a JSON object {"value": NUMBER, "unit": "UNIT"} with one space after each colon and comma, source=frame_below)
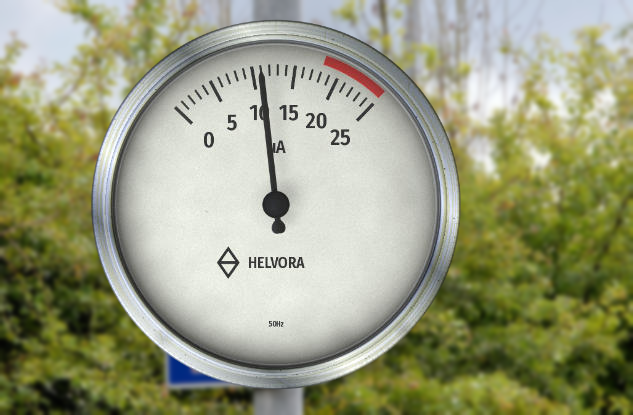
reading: {"value": 11, "unit": "µA"}
